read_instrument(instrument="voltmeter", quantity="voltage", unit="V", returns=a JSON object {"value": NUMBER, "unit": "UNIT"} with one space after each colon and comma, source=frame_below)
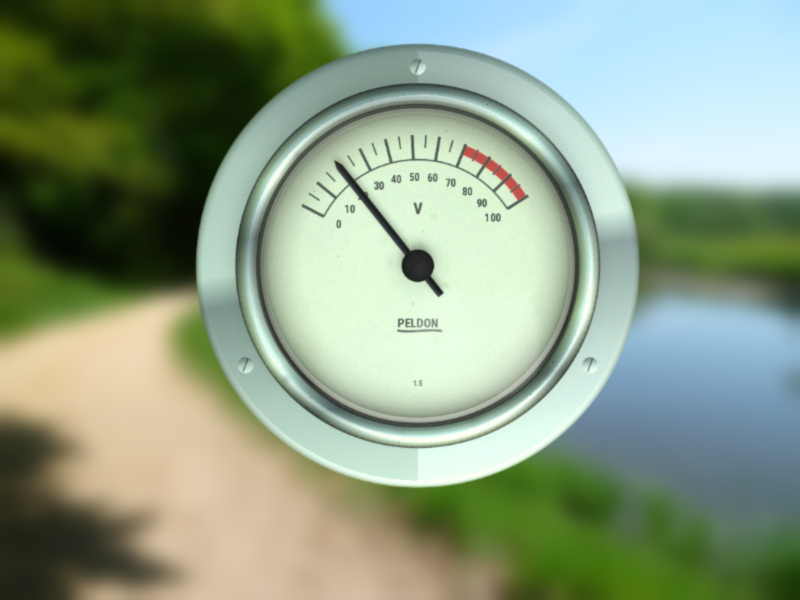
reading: {"value": 20, "unit": "V"}
